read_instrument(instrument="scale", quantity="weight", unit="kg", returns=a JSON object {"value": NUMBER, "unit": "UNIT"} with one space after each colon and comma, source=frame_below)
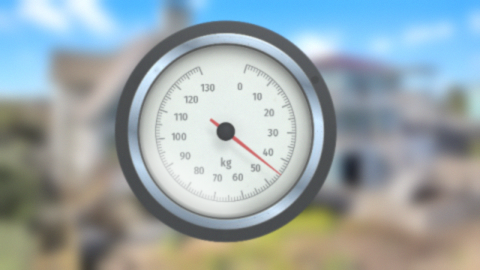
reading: {"value": 45, "unit": "kg"}
